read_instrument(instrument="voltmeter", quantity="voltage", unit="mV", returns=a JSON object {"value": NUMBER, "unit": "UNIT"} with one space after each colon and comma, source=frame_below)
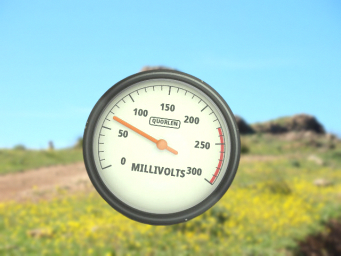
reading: {"value": 65, "unit": "mV"}
